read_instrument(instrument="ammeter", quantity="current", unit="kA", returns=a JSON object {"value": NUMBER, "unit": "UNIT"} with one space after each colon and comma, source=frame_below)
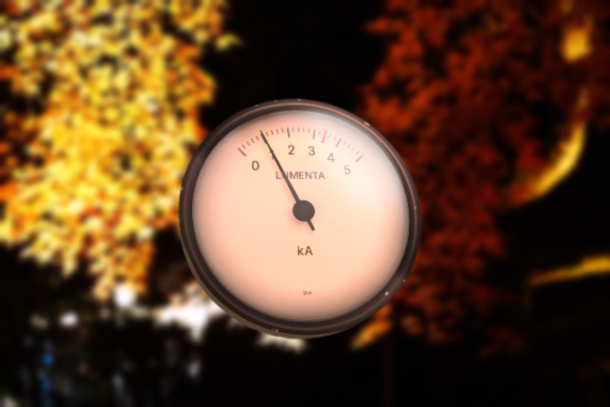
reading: {"value": 1, "unit": "kA"}
